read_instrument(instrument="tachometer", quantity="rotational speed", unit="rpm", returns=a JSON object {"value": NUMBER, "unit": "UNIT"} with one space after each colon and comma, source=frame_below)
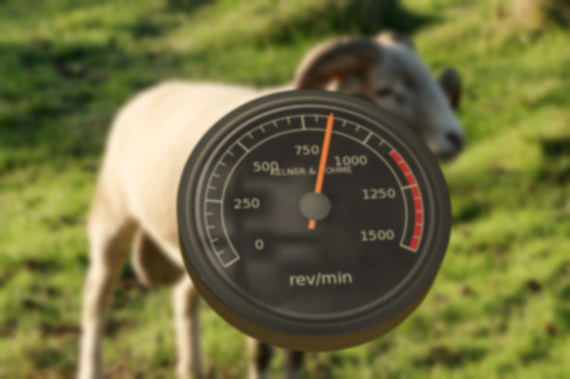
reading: {"value": 850, "unit": "rpm"}
